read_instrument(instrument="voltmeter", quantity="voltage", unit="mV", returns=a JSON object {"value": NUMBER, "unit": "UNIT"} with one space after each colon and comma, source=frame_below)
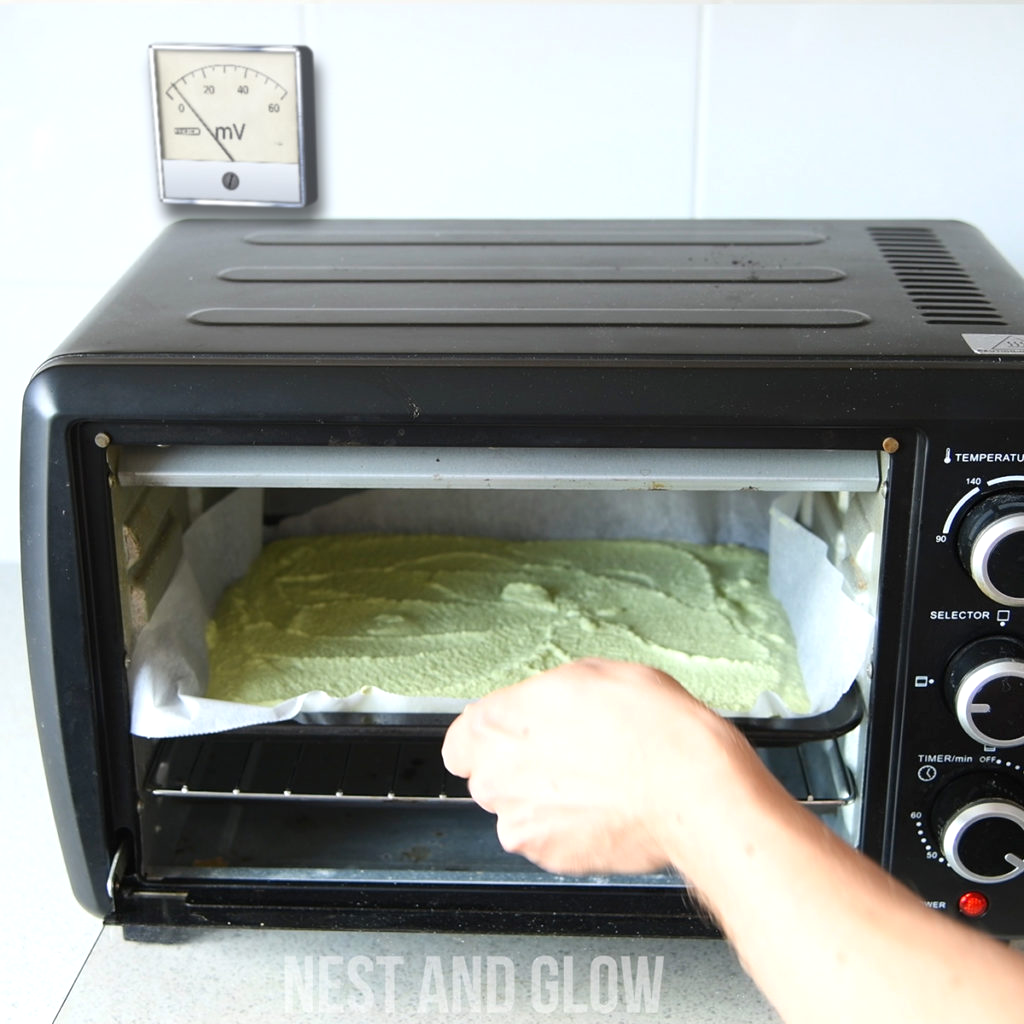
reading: {"value": 5, "unit": "mV"}
